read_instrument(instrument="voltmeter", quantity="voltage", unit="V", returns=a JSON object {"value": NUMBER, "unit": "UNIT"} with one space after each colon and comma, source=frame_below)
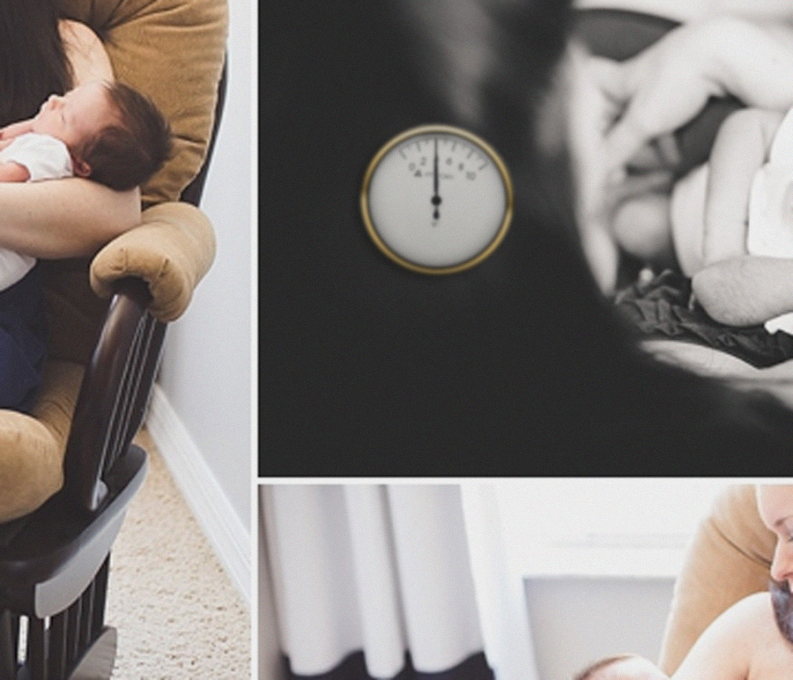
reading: {"value": 4, "unit": "V"}
